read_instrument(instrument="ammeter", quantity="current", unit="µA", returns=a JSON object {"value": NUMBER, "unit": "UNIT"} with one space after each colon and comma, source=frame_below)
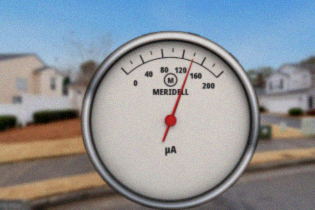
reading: {"value": 140, "unit": "µA"}
